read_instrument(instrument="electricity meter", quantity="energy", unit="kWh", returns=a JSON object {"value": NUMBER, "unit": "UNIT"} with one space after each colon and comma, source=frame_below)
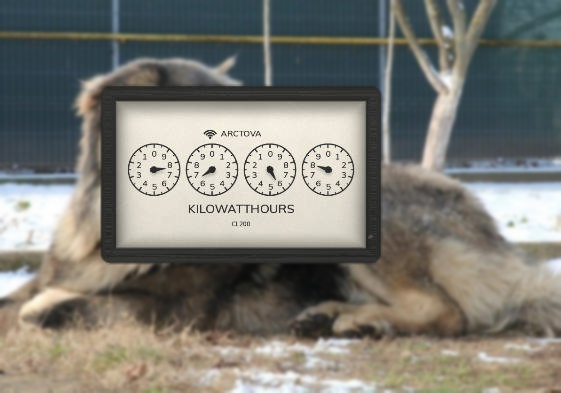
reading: {"value": 7658, "unit": "kWh"}
